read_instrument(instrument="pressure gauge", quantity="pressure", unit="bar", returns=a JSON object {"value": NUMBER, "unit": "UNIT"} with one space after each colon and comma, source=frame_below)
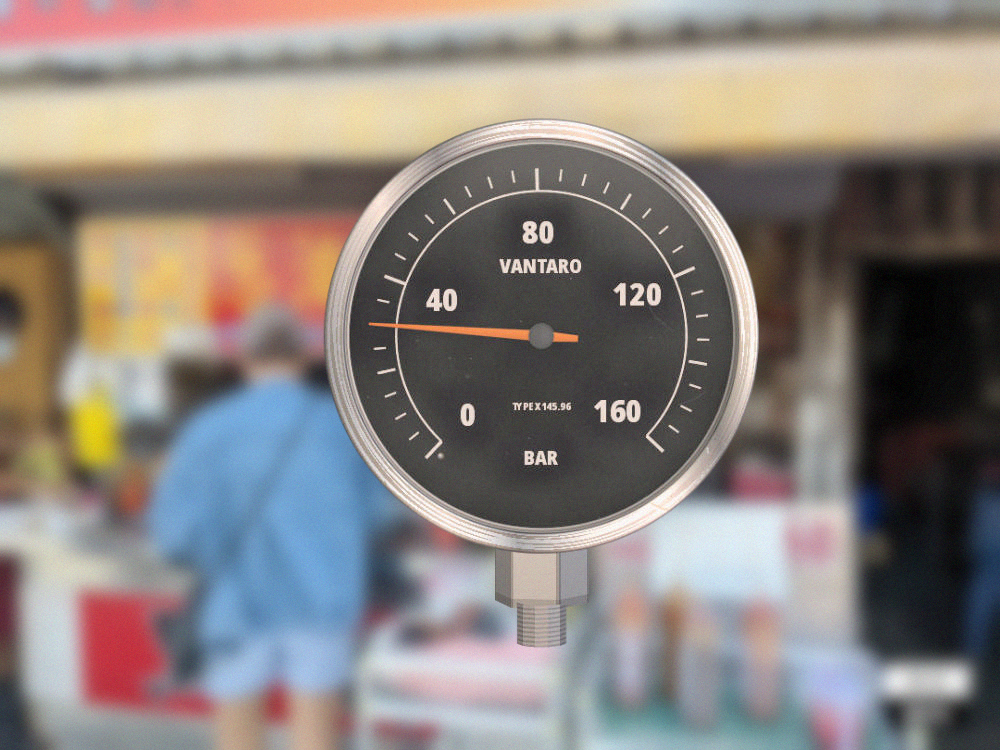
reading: {"value": 30, "unit": "bar"}
